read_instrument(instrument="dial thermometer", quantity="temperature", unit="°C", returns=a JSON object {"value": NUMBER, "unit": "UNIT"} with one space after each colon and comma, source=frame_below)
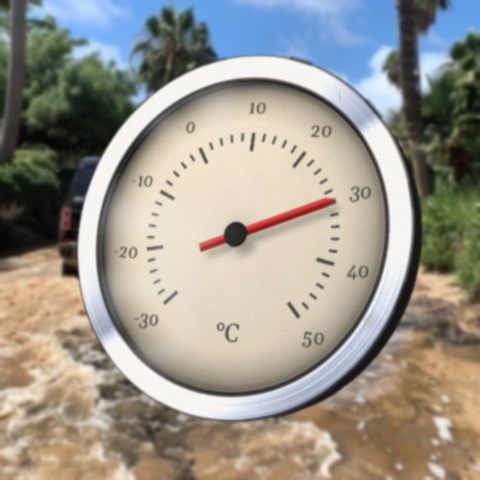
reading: {"value": 30, "unit": "°C"}
